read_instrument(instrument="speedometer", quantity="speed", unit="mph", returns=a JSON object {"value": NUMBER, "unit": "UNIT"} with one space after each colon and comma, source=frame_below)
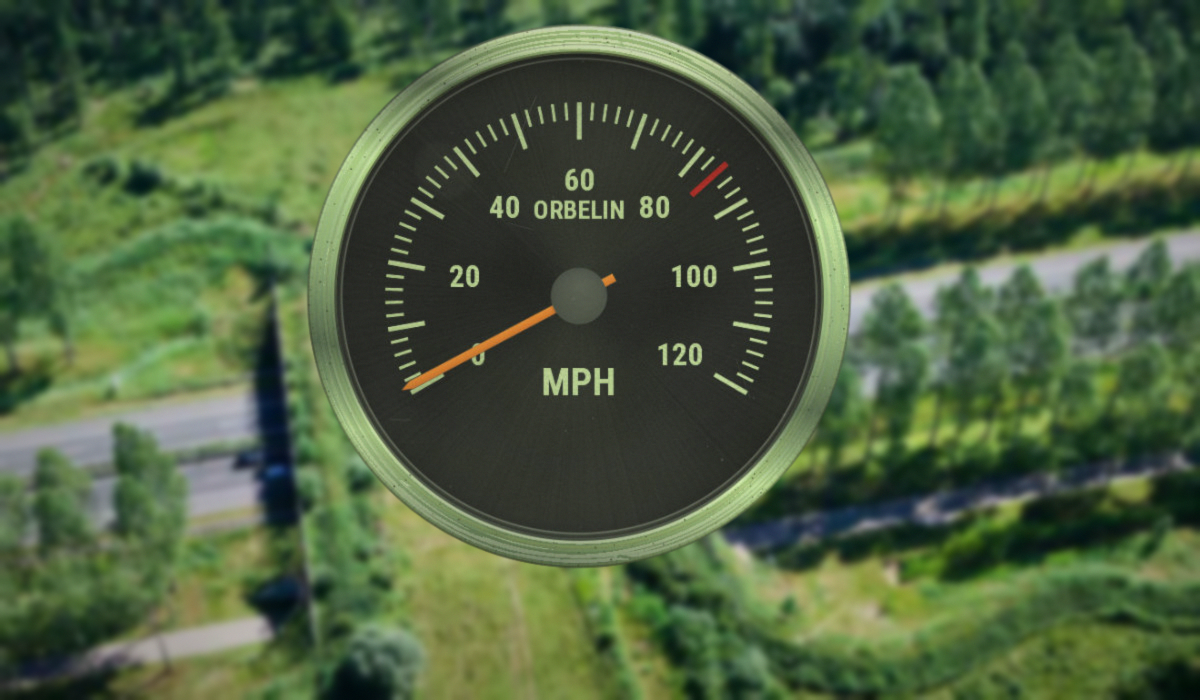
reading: {"value": 1, "unit": "mph"}
